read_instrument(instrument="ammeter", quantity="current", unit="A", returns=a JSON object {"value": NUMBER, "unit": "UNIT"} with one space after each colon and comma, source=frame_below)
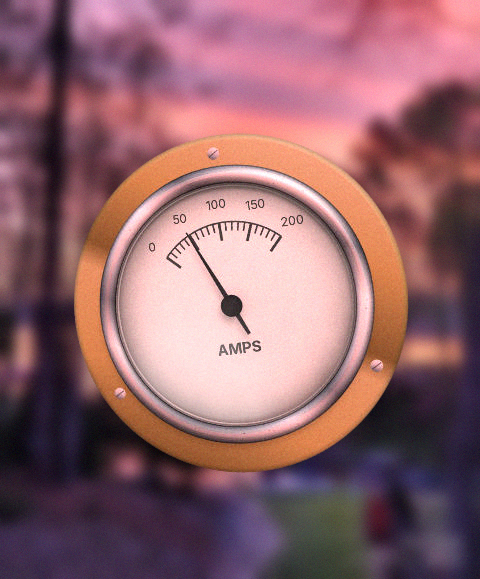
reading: {"value": 50, "unit": "A"}
